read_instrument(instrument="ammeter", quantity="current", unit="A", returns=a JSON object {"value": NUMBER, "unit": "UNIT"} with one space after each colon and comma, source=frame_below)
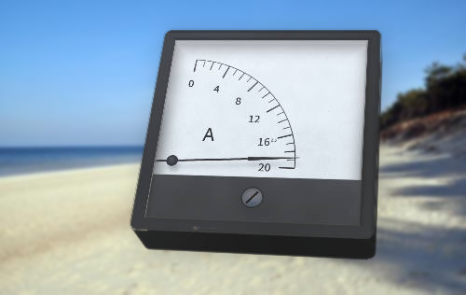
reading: {"value": 19, "unit": "A"}
